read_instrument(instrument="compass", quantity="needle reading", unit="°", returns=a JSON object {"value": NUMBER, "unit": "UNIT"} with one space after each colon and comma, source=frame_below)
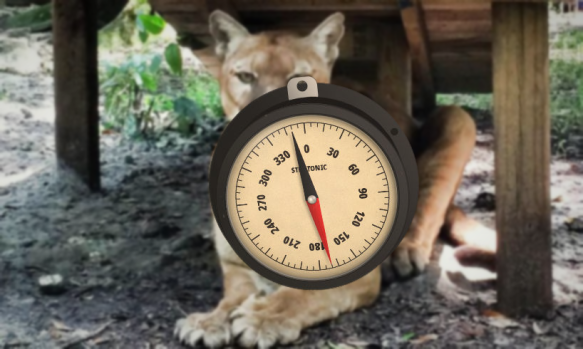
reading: {"value": 170, "unit": "°"}
